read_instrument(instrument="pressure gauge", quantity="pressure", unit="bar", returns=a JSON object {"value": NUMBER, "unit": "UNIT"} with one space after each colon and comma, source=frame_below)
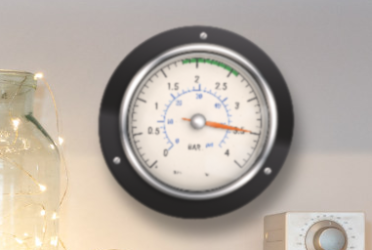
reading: {"value": 3.5, "unit": "bar"}
